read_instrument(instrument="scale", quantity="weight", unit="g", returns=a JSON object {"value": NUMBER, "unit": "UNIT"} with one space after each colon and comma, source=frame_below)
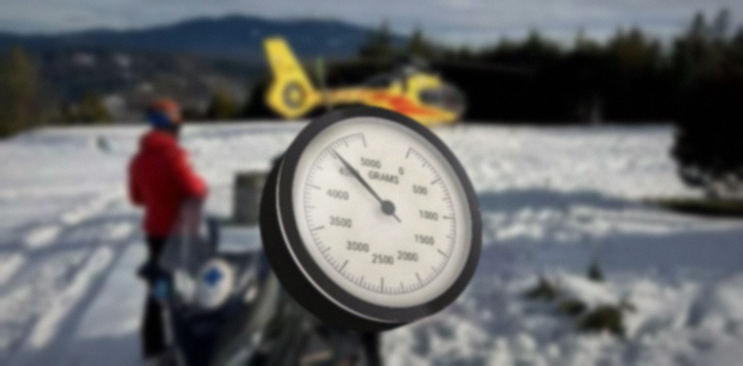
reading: {"value": 4500, "unit": "g"}
